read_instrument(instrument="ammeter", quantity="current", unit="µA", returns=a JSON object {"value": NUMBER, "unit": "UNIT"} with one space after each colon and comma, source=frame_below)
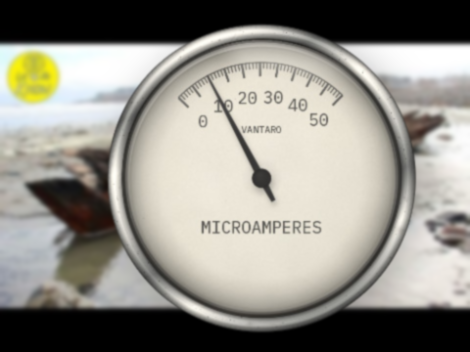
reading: {"value": 10, "unit": "µA"}
